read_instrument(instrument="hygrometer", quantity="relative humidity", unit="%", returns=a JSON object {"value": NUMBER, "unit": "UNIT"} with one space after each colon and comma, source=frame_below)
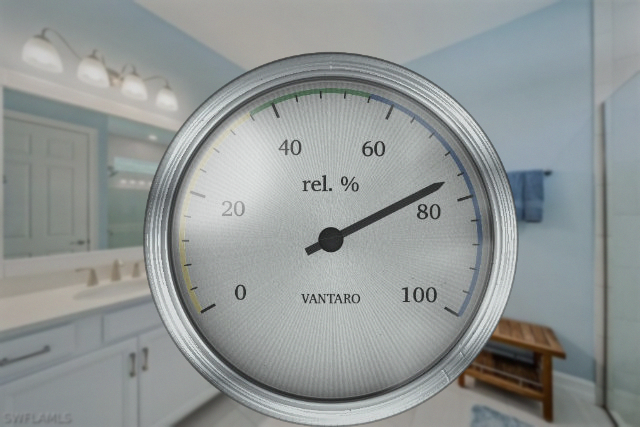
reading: {"value": 76, "unit": "%"}
